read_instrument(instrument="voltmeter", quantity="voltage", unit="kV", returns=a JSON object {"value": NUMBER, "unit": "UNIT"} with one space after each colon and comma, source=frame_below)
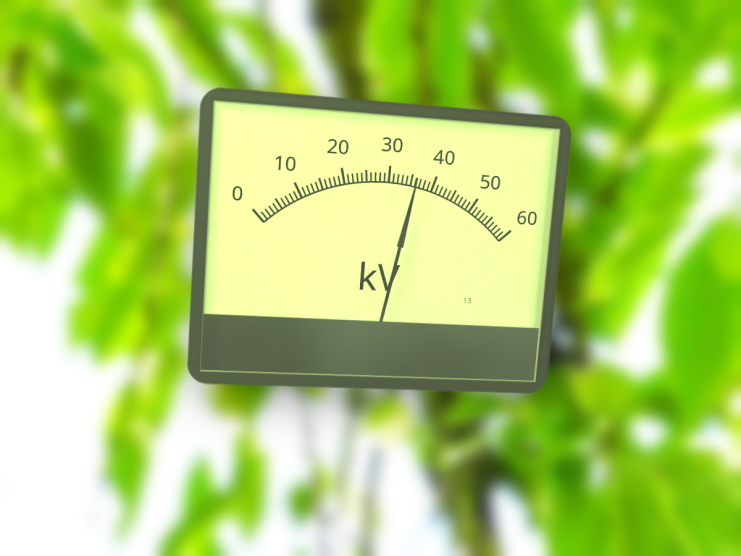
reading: {"value": 36, "unit": "kV"}
